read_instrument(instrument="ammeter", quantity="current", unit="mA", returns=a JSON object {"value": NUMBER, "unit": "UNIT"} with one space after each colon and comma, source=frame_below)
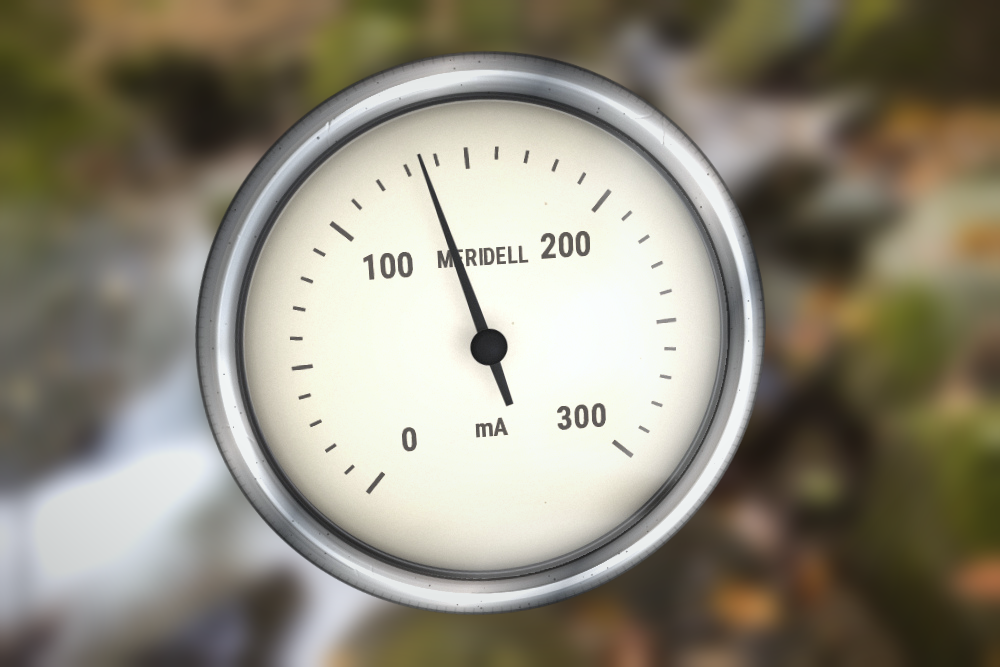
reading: {"value": 135, "unit": "mA"}
